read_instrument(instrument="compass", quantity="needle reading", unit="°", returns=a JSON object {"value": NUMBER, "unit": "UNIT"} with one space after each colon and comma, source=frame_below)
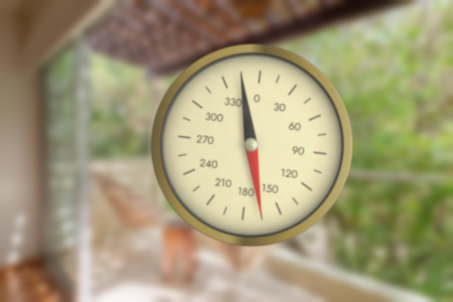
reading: {"value": 165, "unit": "°"}
